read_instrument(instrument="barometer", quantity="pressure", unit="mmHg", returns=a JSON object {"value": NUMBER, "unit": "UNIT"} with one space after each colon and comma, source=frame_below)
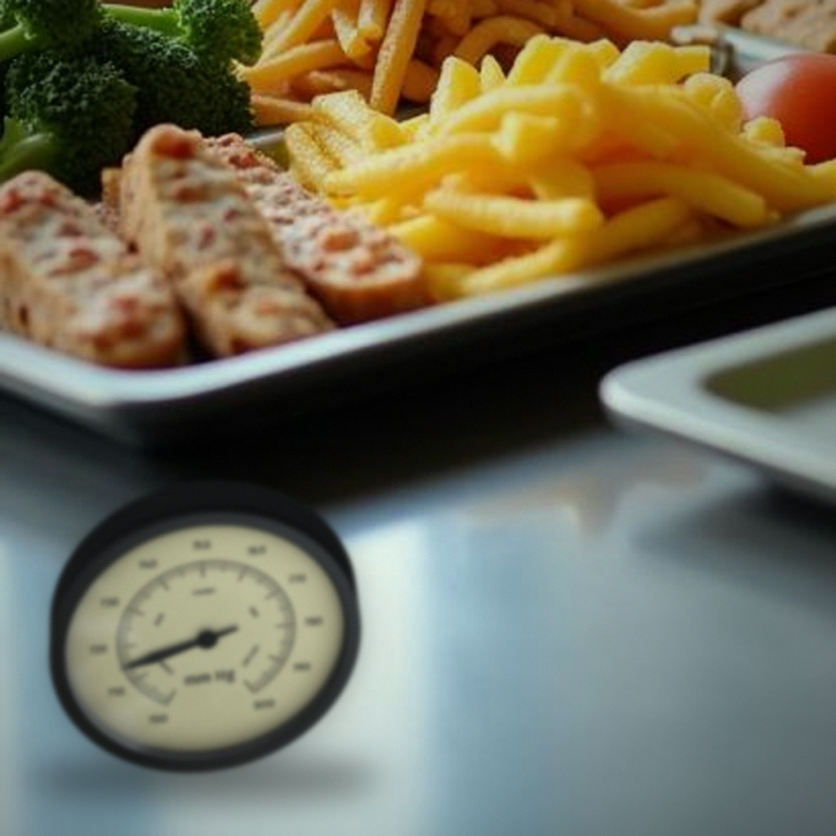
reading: {"value": 715, "unit": "mmHg"}
